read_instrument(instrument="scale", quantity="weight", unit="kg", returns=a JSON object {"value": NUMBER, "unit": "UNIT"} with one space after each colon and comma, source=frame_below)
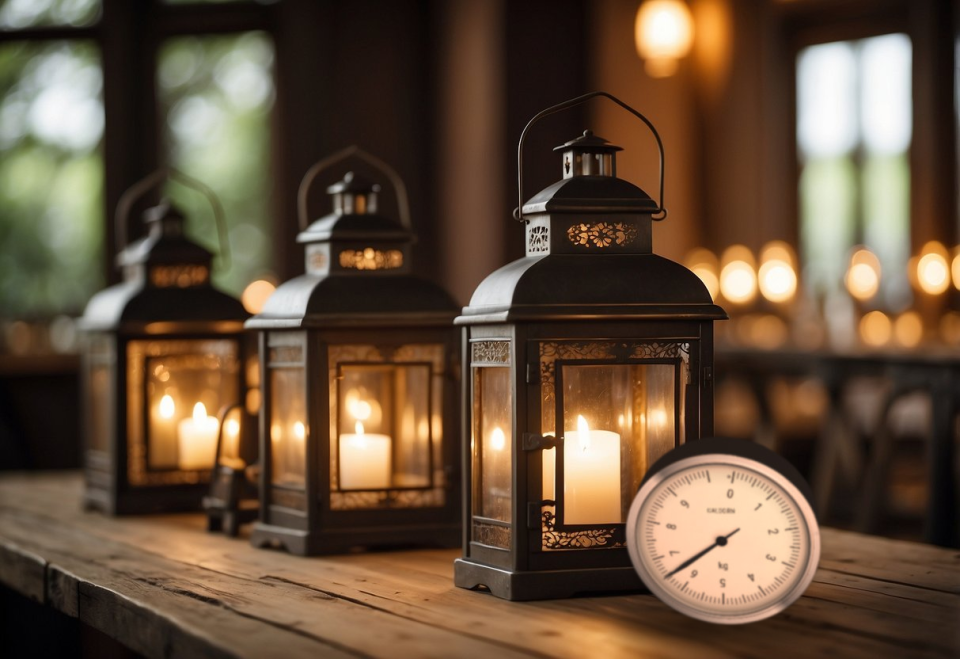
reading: {"value": 6.5, "unit": "kg"}
